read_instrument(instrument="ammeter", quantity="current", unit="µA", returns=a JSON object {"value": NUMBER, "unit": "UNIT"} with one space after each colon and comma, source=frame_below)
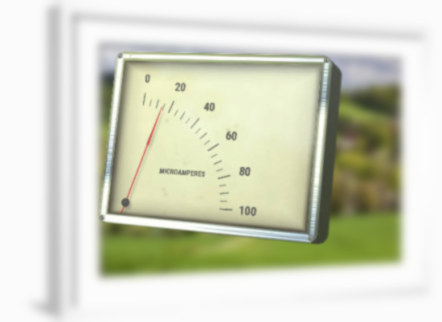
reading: {"value": 15, "unit": "µA"}
